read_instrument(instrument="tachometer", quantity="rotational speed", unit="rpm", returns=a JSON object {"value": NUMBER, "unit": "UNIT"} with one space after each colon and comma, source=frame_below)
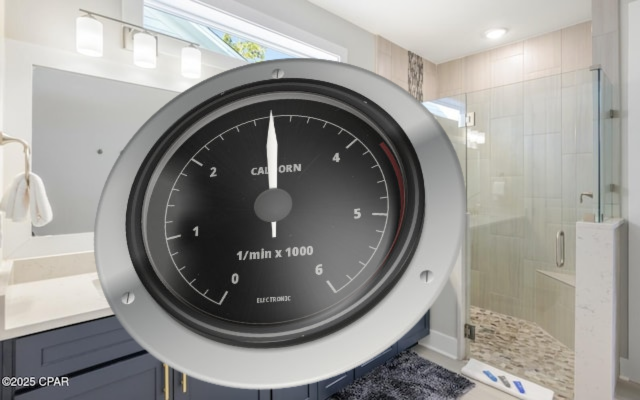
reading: {"value": 3000, "unit": "rpm"}
